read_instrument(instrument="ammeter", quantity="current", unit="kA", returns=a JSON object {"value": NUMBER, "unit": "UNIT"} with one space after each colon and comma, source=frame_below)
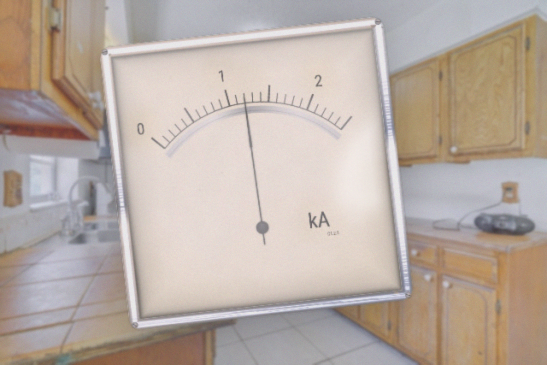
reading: {"value": 1.2, "unit": "kA"}
